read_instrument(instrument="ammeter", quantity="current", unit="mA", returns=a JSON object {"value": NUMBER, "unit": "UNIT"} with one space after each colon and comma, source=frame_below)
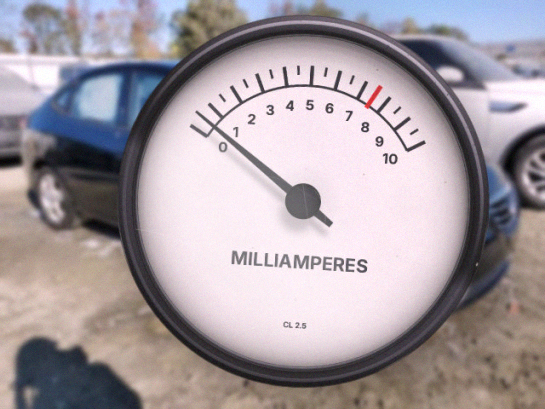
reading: {"value": 0.5, "unit": "mA"}
